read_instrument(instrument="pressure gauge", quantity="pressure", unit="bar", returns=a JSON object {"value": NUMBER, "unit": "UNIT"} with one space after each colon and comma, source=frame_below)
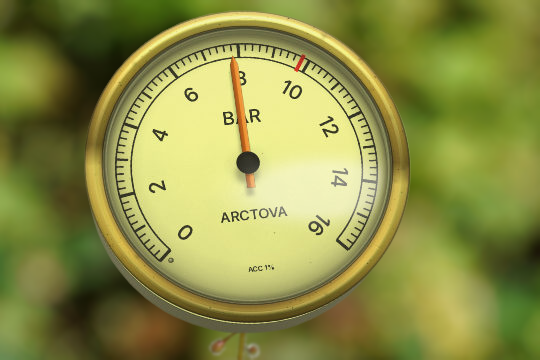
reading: {"value": 7.8, "unit": "bar"}
